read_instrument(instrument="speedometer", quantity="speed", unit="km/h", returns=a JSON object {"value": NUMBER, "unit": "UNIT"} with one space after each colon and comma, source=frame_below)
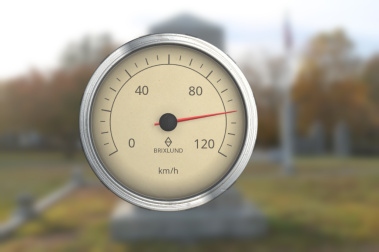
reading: {"value": 100, "unit": "km/h"}
